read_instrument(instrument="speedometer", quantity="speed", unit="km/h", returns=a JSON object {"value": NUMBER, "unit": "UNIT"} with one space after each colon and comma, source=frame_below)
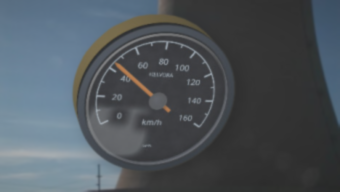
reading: {"value": 45, "unit": "km/h"}
